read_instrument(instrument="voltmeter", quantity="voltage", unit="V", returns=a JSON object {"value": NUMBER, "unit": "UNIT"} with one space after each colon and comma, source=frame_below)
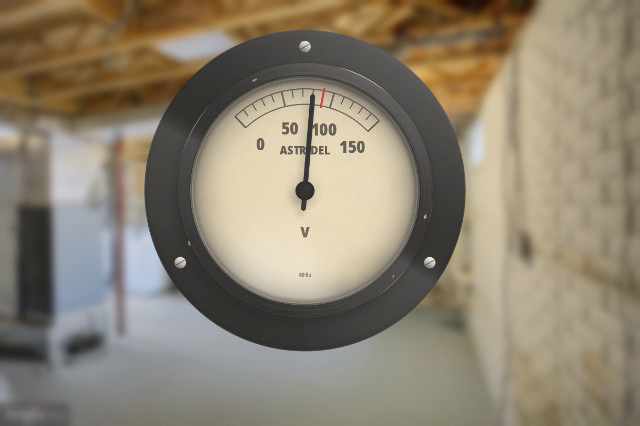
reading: {"value": 80, "unit": "V"}
